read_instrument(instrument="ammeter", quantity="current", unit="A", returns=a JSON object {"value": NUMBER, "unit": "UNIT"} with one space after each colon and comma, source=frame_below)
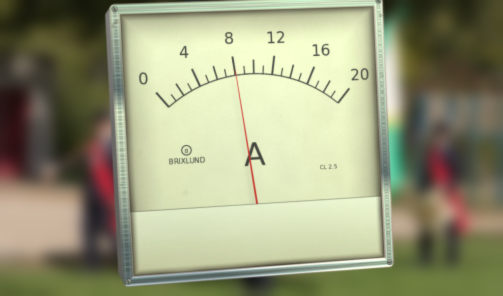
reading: {"value": 8, "unit": "A"}
